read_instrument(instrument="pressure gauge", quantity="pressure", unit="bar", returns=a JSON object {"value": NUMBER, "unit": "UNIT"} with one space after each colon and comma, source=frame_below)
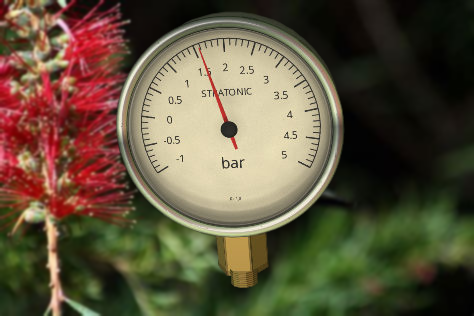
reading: {"value": 1.6, "unit": "bar"}
